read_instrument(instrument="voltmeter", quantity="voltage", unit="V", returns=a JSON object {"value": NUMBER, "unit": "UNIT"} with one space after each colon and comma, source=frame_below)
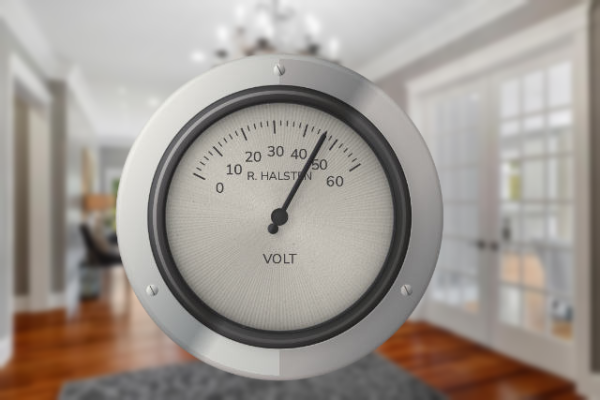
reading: {"value": 46, "unit": "V"}
